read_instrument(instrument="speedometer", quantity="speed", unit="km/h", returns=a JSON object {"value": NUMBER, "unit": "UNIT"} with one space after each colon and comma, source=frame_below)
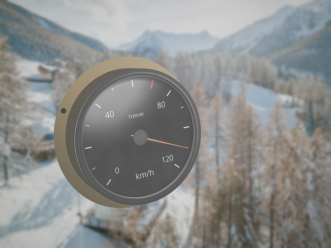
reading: {"value": 110, "unit": "km/h"}
